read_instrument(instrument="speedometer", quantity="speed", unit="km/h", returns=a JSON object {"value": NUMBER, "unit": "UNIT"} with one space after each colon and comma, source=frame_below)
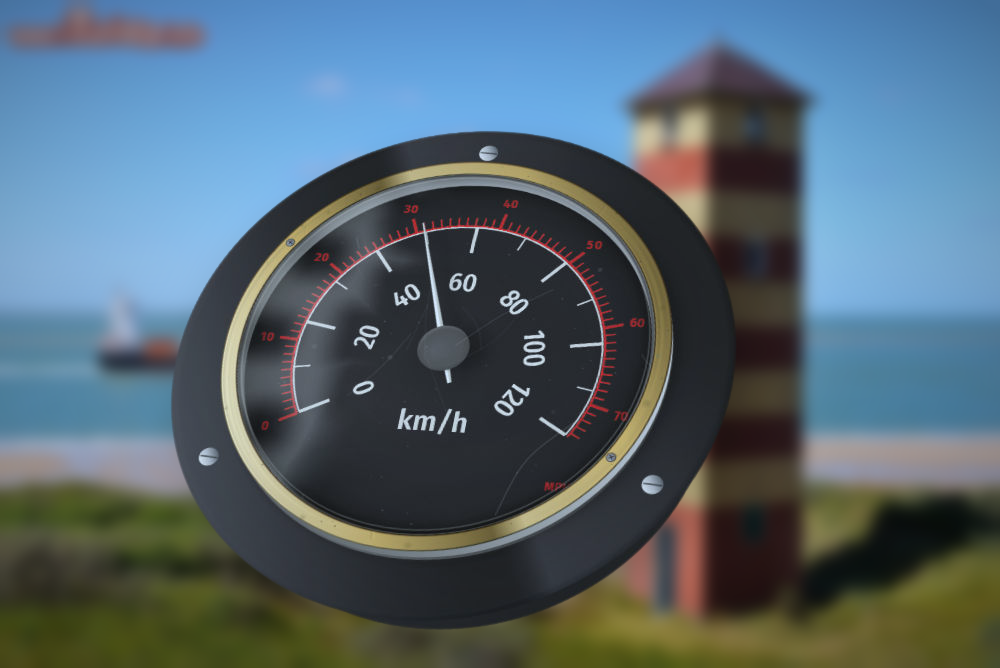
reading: {"value": 50, "unit": "km/h"}
